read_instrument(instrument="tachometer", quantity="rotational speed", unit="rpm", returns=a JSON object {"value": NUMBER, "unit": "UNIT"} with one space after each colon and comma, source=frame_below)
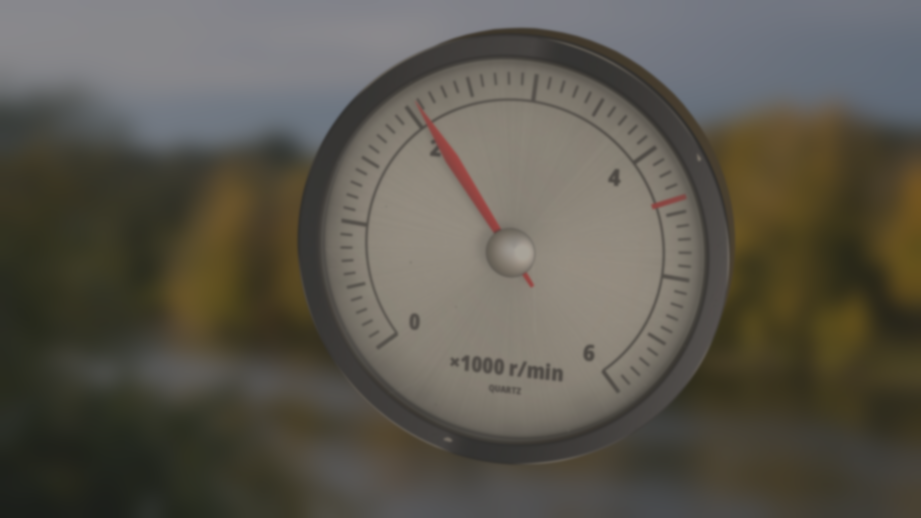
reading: {"value": 2100, "unit": "rpm"}
